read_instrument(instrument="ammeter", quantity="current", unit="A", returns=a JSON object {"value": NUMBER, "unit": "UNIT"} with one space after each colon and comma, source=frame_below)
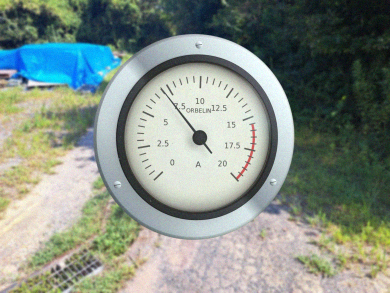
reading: {"value": 7, "unit": "A"}
